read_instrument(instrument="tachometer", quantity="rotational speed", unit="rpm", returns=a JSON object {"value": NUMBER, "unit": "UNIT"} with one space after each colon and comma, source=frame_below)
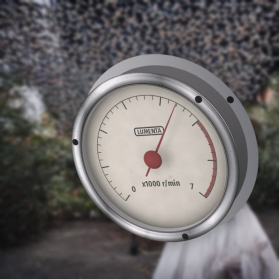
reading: {"value": 4400, "unit": "rpm"}
